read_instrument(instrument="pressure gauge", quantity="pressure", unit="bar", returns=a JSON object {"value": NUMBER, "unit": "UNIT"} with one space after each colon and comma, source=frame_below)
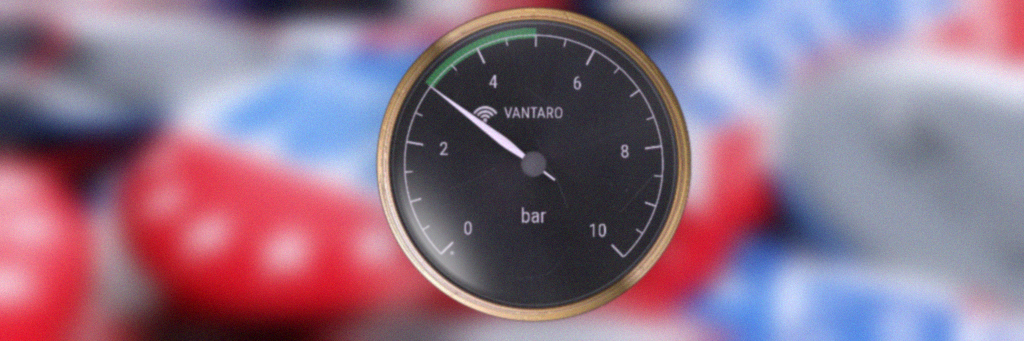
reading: {"value": 3, "unit": "bar"}
